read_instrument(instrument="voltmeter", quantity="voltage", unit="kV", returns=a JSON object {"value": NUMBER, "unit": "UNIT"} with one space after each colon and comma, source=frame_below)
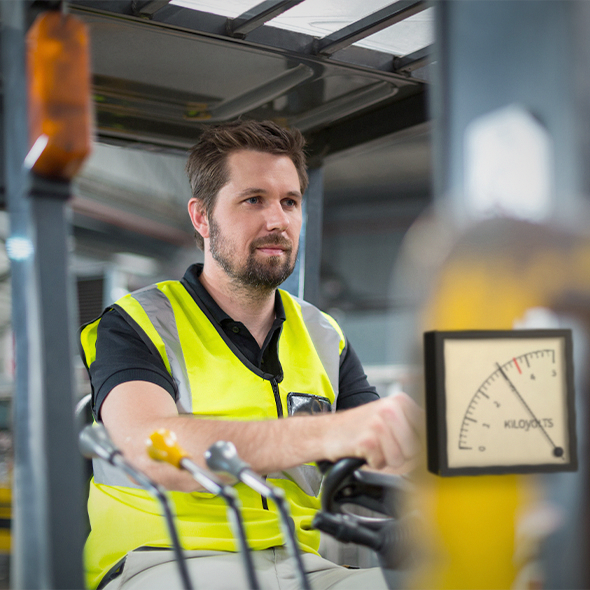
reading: {"value": 3, "unit": "kV"}
